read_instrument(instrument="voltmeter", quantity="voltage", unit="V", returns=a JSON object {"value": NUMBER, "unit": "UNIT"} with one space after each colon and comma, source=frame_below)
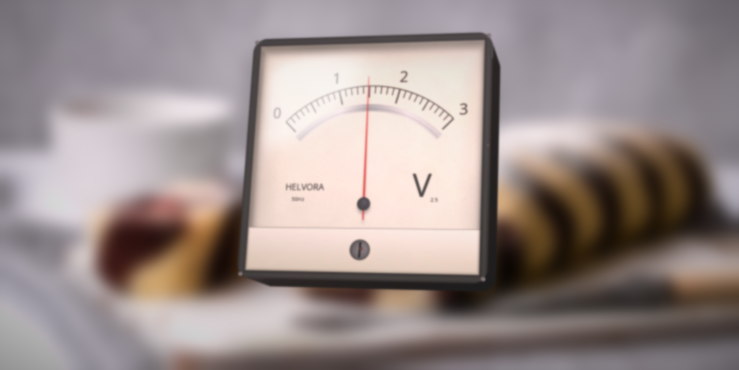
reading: {"value": 1.5, "unit": "V"}
